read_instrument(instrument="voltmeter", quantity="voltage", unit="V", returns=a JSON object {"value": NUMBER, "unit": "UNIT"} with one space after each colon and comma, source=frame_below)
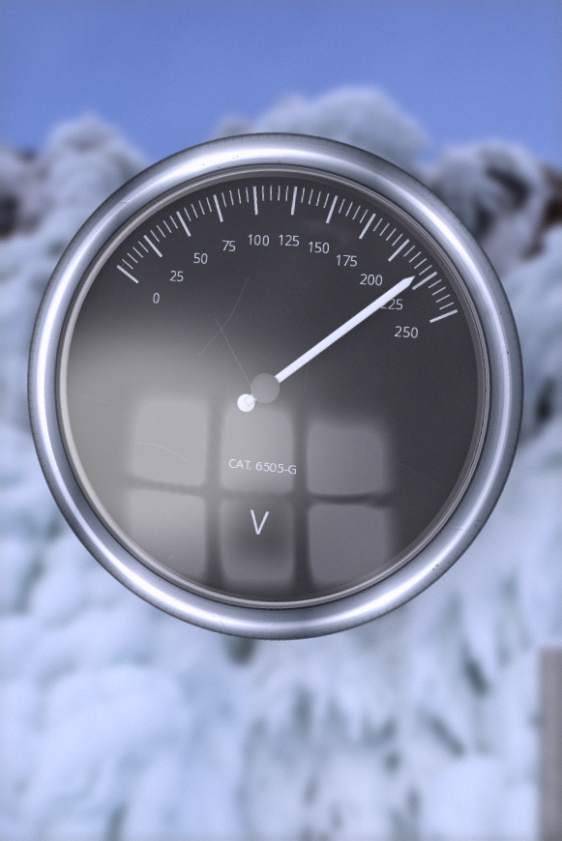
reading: {"value": 220, "unit": "V"}
